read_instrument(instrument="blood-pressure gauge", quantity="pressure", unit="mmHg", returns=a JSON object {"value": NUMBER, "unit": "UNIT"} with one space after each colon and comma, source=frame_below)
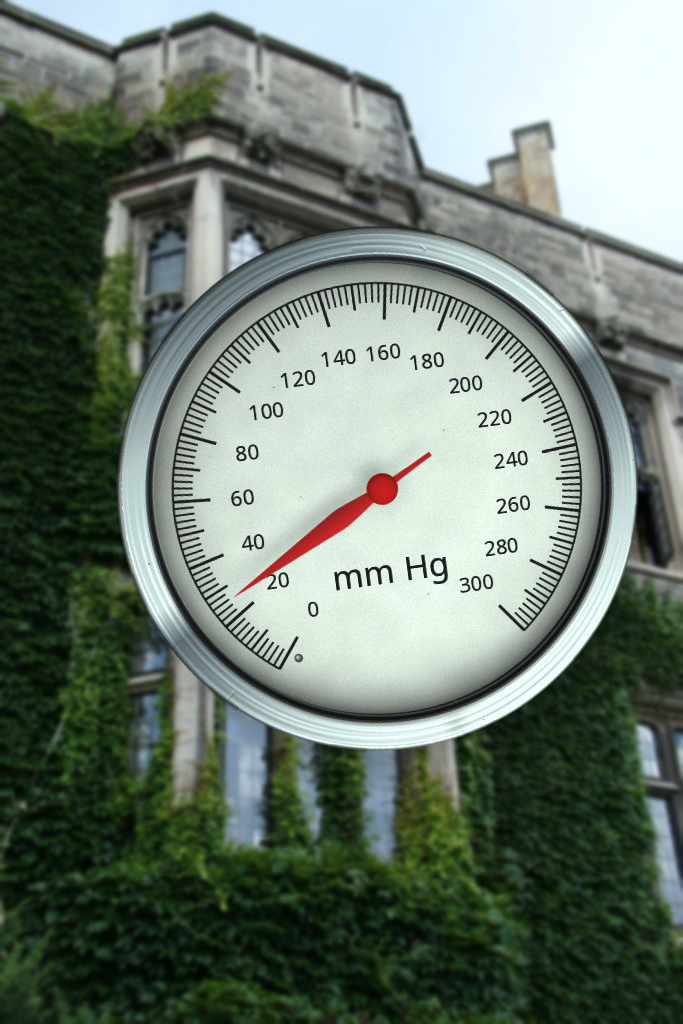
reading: {"value": 26, "unit": "mmHg"}
